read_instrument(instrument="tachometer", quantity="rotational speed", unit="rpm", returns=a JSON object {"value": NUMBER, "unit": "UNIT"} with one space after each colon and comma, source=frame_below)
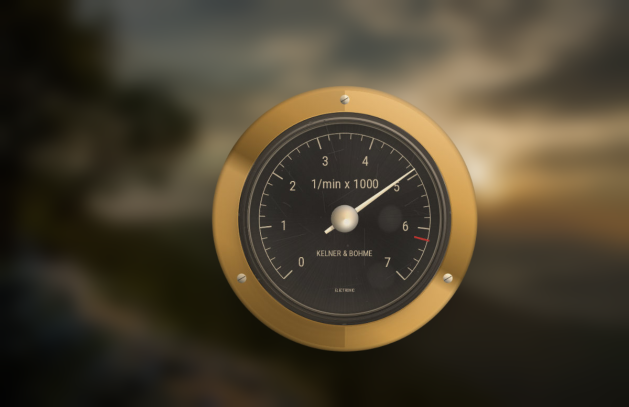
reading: {"value": 4900, "unit": "rpm"}
